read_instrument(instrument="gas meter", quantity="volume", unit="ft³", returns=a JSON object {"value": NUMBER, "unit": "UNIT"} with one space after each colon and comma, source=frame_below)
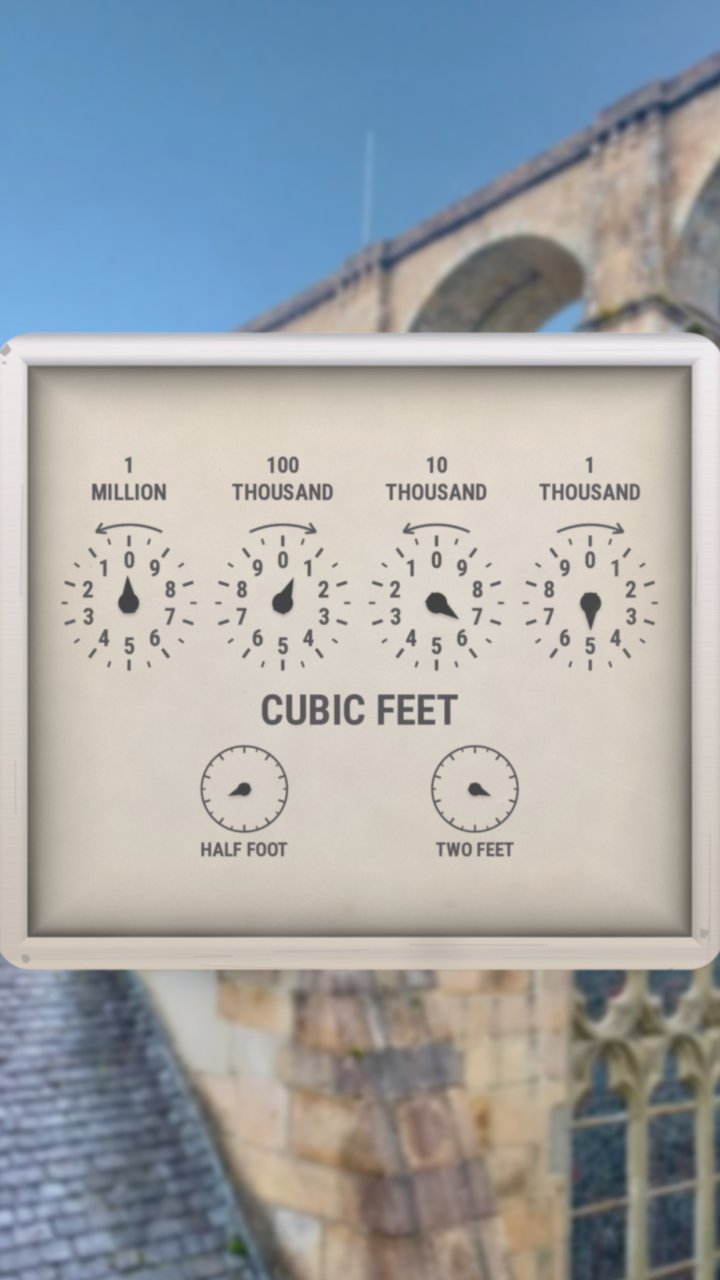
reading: {"value": 6500, "unit": "ft³"}
